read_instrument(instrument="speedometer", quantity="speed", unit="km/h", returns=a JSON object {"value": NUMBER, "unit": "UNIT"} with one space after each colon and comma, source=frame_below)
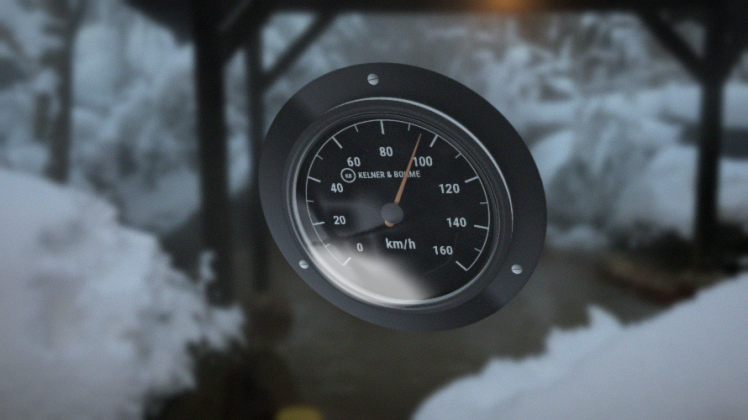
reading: {"value": 95, "unit": "km/h"}
